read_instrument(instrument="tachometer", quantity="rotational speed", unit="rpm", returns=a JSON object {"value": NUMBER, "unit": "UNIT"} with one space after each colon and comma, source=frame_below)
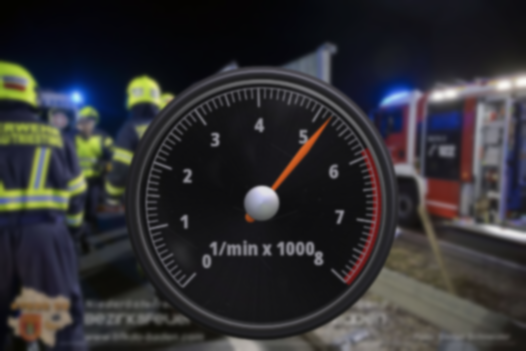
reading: {"value": 5200, "unit": "rpm"}
